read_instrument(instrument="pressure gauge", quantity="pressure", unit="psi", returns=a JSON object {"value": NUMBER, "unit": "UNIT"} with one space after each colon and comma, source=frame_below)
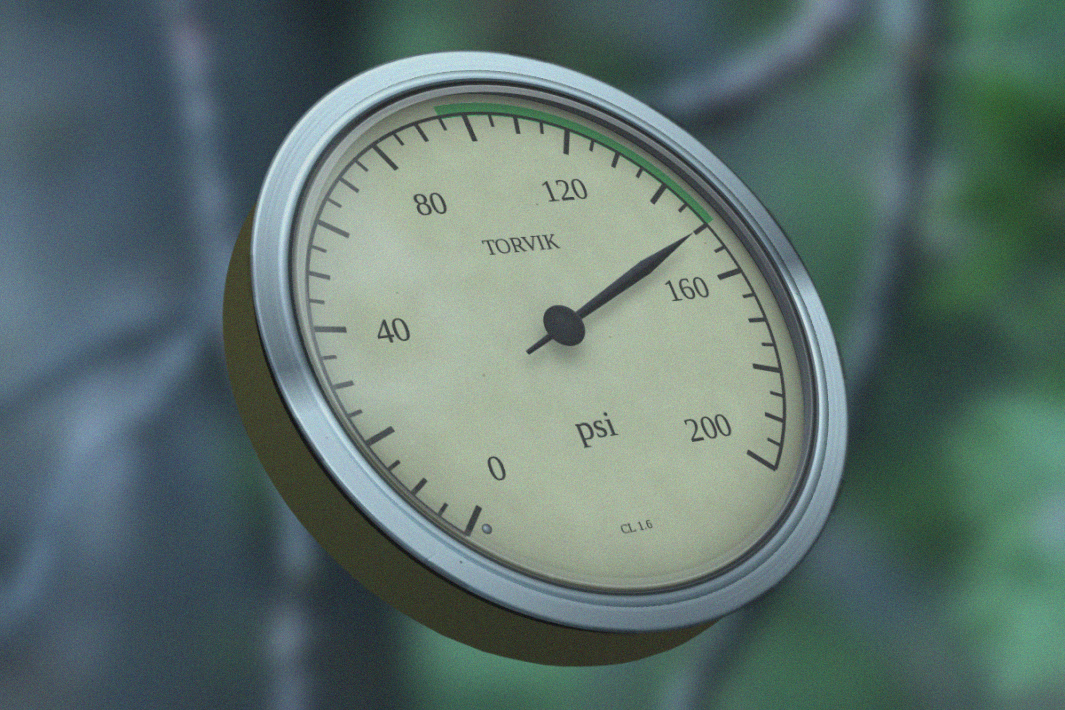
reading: {"value": 150, "unit": "psi"}
